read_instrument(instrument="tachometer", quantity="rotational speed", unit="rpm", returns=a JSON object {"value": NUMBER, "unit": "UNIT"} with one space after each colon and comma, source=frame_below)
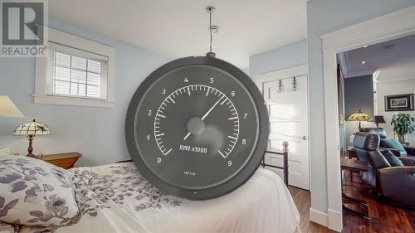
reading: {"value": 5800, "unit": "rpm"}
